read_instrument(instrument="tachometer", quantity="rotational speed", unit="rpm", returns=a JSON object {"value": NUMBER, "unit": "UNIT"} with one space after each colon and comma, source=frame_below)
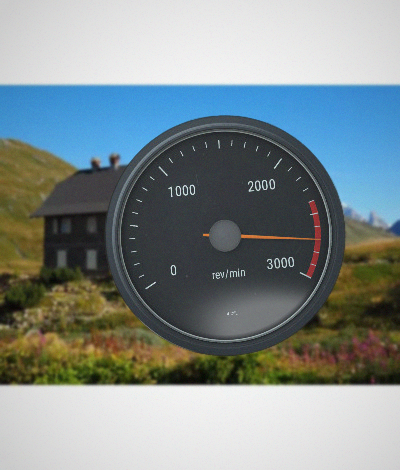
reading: {"value": 2700, "unit": "rpm"}
